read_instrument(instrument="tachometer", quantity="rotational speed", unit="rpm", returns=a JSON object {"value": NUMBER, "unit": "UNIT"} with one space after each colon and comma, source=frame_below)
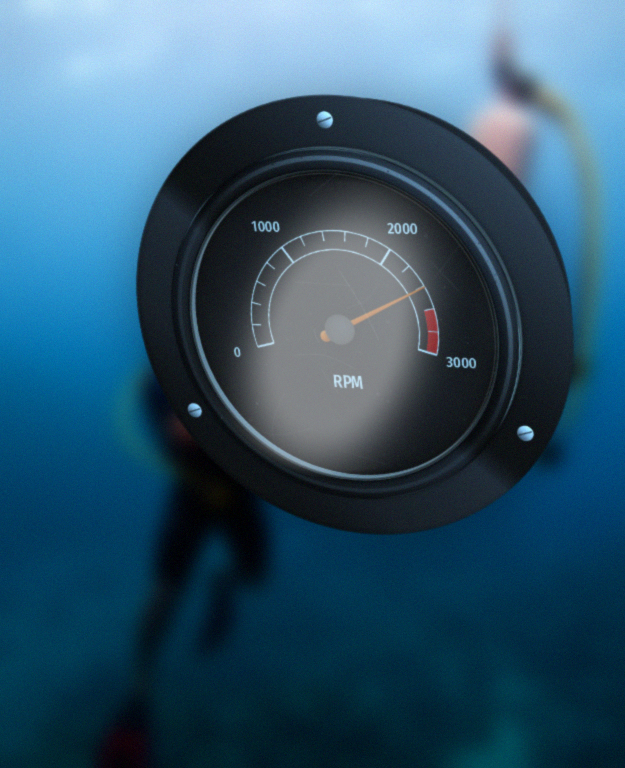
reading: {"value": 2400, "unit": "rpm"}
